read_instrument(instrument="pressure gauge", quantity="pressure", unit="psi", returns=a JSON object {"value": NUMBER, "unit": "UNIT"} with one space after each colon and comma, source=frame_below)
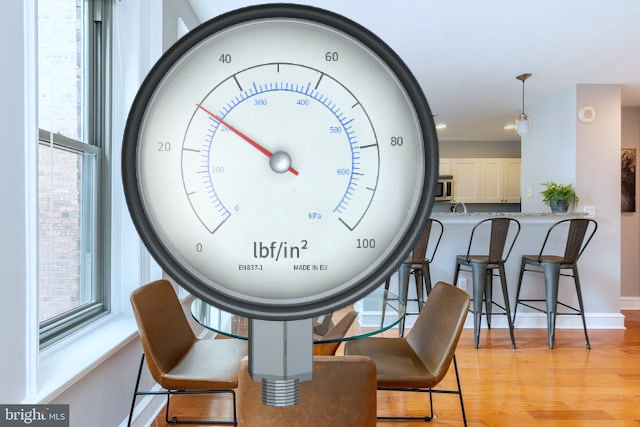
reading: {"value": 30, "unit": "psi"}
